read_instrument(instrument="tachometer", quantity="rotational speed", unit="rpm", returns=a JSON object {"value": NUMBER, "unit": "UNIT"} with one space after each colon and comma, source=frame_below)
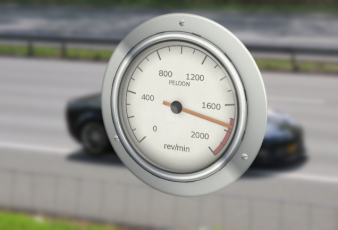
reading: {"value": 1750, "unit": "rpm"}
